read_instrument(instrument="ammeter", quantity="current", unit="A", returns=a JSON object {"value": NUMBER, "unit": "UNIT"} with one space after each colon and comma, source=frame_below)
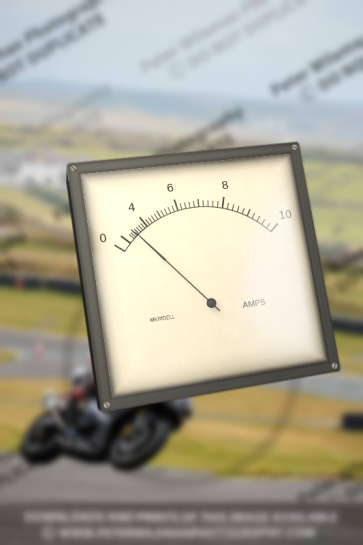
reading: {"value": 3, "unit": "A"}
